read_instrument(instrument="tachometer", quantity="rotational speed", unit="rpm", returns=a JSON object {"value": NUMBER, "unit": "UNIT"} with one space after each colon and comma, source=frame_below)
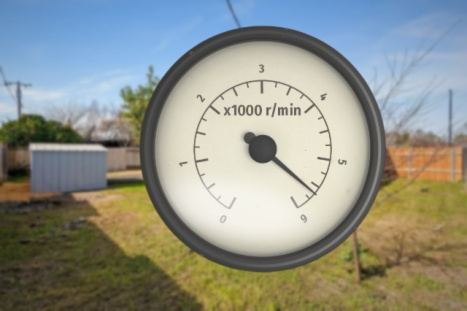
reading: {"value": 5625, "unit": "rpm"}
